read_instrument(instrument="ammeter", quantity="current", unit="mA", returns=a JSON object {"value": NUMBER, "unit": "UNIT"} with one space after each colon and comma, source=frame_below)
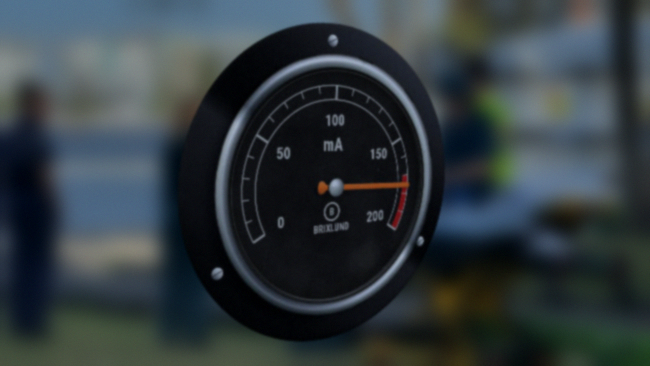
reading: {"value": 175, "unit": "mA"}
